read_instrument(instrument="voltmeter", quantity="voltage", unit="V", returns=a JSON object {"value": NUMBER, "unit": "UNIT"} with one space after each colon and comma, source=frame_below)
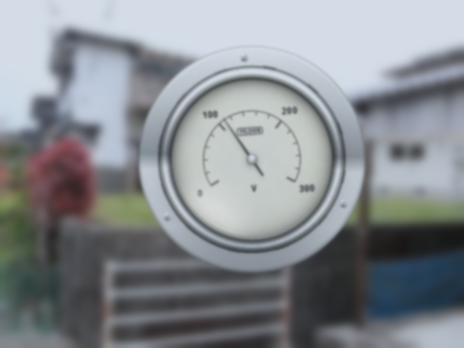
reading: {"value": 110, "unit": "V"}
